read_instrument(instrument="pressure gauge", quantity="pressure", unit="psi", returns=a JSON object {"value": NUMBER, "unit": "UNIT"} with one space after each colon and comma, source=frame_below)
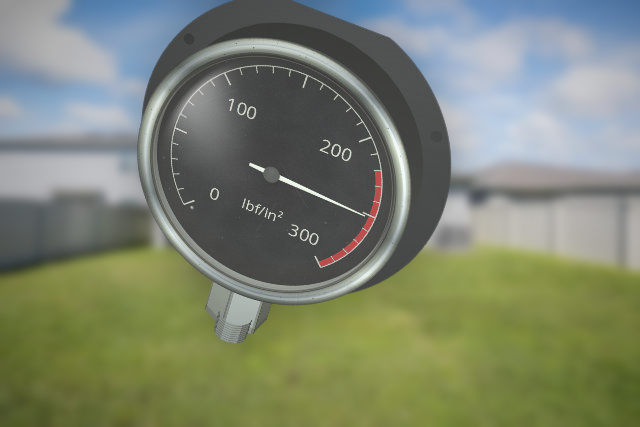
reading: {"value": 250, "unit": "psi"}
